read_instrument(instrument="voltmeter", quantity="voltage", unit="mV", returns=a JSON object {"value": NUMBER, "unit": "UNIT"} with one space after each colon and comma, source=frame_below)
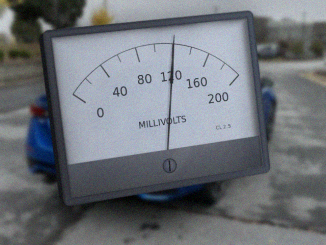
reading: {"value": 120, "unit": "mV"}
